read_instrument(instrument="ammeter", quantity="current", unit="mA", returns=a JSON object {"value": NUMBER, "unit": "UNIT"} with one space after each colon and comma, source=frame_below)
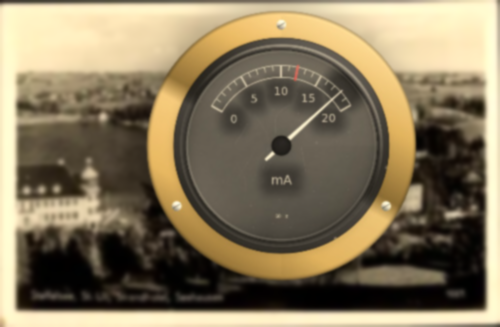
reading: {"value": 18, "unit": "mA"}
